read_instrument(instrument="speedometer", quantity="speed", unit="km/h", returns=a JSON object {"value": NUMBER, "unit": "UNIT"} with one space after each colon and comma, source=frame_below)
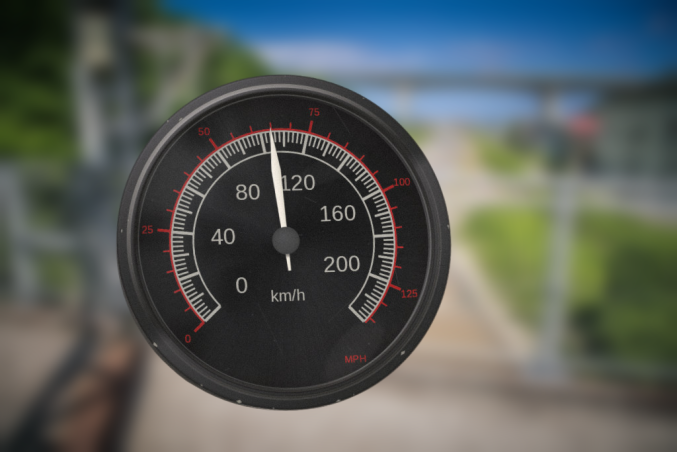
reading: {"value": 104, "unit": "km/h"}
